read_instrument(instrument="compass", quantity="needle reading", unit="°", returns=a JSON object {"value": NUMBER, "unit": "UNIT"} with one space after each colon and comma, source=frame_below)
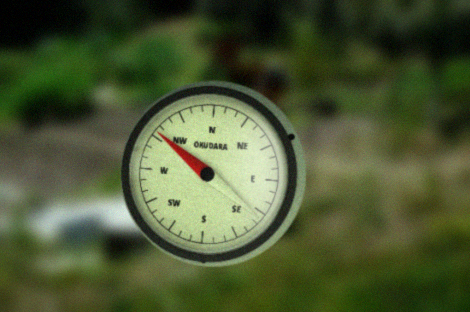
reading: {"value": 305, "unit": "°"}
